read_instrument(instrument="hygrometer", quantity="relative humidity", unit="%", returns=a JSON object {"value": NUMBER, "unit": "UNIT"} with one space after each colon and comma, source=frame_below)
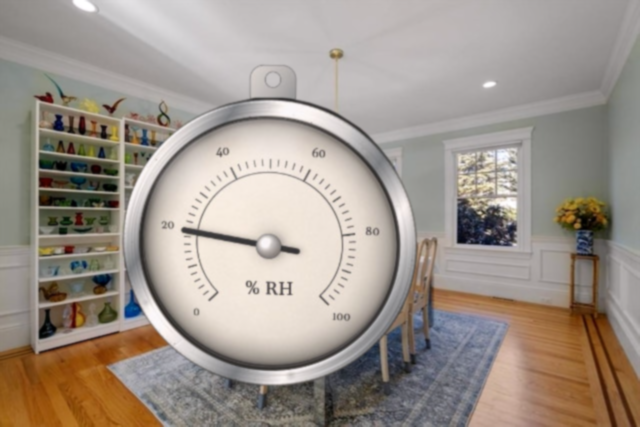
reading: {"value": 20, "unit": "%"}
